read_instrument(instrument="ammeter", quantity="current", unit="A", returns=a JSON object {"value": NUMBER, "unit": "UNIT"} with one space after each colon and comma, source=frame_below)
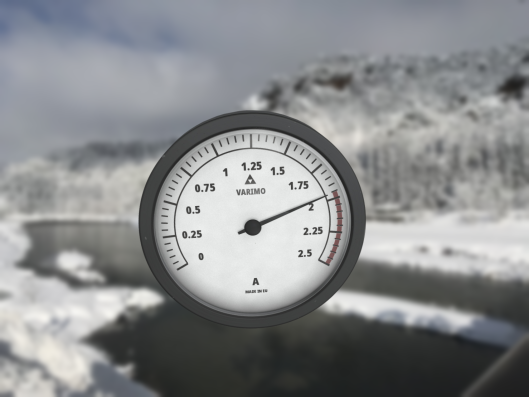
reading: {"value": 1.95, "unit": "A"}
